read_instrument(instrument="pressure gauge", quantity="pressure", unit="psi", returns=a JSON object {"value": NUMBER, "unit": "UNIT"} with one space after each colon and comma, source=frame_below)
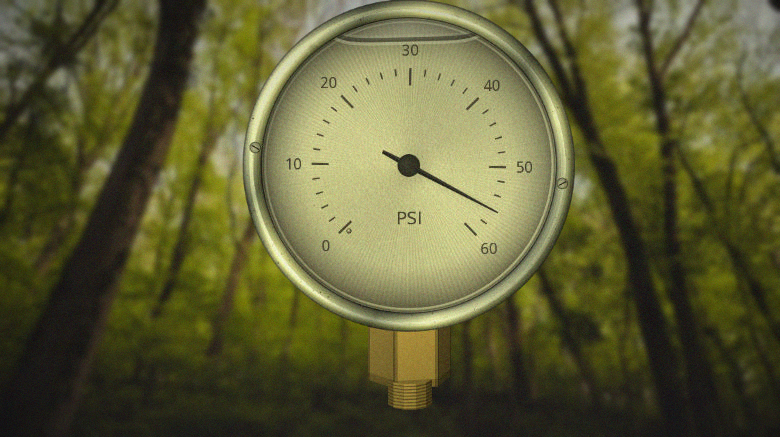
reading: {"value": 56, "unit": "psi"}
